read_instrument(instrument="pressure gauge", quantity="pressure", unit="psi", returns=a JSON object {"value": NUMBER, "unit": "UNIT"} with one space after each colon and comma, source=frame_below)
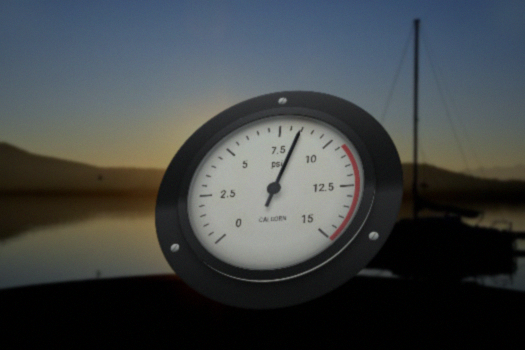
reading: {"value": 8.5, "unit": "psi"}
